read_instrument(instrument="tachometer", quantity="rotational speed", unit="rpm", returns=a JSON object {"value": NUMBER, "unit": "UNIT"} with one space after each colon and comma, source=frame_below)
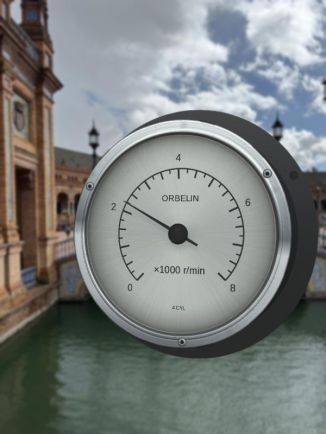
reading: {"value": 2250, "unit": "rpm"}
